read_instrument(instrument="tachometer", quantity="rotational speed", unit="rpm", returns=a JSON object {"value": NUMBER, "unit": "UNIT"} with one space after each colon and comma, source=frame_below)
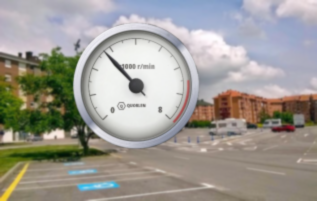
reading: {"value": 2750, "unit": "rpm"}
